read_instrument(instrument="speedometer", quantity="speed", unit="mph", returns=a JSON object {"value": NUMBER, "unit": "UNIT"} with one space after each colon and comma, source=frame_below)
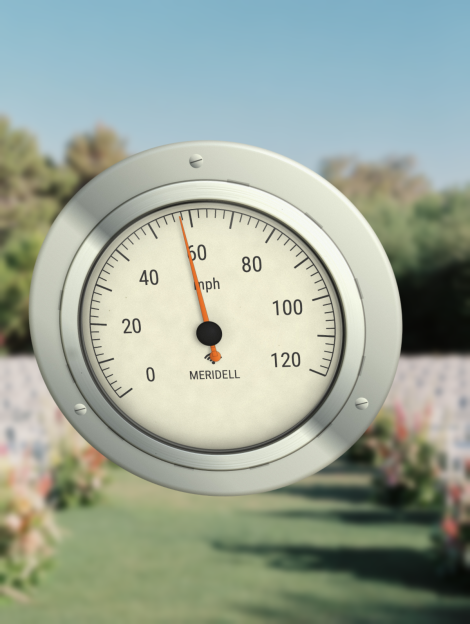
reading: {"value": 58, "unit": "mph"}
